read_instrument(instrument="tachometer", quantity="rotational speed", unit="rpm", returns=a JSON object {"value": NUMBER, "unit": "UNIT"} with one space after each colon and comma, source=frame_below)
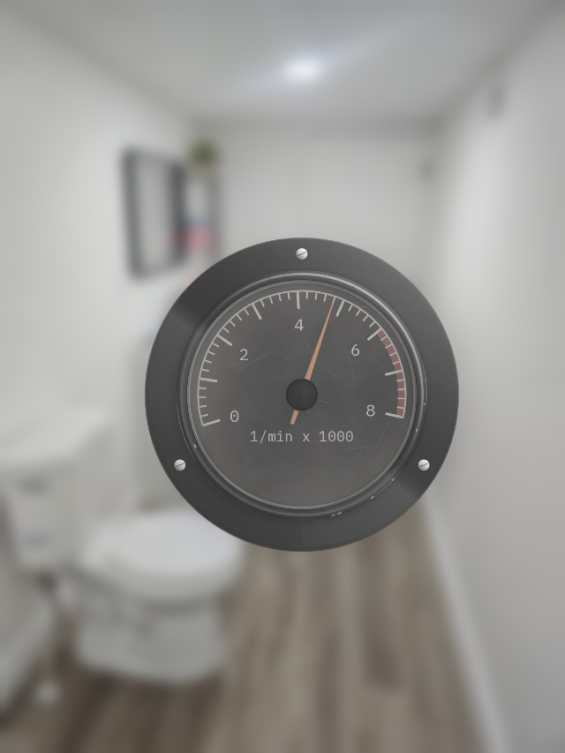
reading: {"value": 4800, "unit": "rpm"}
